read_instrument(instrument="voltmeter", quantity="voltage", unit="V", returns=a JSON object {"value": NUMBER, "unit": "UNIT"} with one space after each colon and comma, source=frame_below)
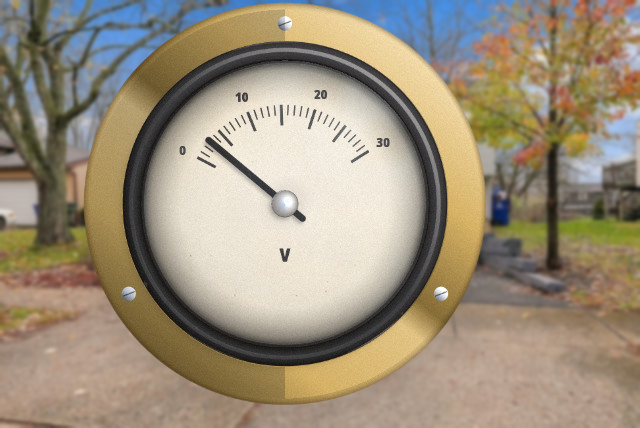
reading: {"value": 3, "unit": "V"}
